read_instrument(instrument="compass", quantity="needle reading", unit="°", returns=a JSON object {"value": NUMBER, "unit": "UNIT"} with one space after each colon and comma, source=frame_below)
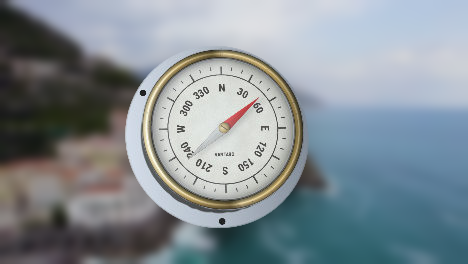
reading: {"value": 50, "unit": "°"}
